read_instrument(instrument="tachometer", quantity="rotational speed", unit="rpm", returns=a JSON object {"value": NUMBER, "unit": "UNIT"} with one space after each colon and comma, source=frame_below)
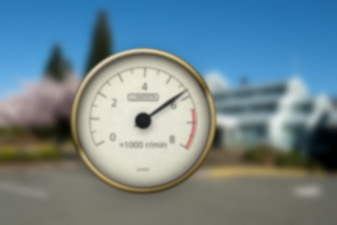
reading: {"value": 5750, "unit": "rpm"}
